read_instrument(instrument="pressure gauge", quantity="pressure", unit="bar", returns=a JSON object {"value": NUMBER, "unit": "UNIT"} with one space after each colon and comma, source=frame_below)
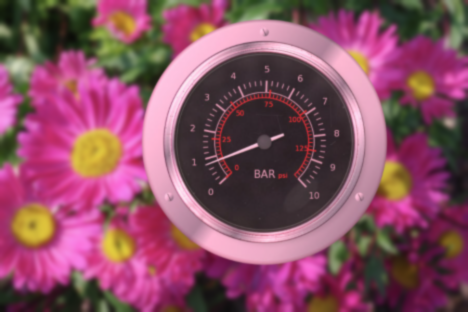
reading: {"value": 0.8, "unit": "bar"}
